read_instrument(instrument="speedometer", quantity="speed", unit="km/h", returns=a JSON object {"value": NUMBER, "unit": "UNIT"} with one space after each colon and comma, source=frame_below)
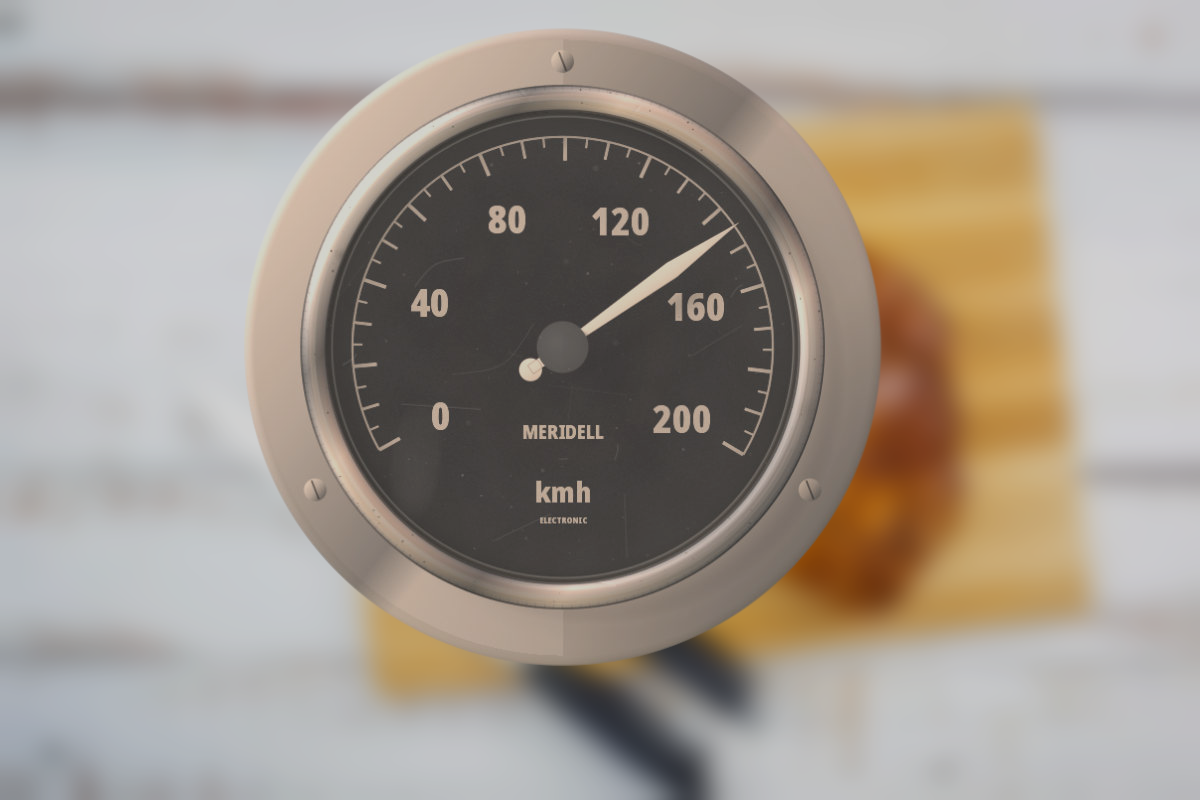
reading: {"value": 145, "unit": "km/h"}
